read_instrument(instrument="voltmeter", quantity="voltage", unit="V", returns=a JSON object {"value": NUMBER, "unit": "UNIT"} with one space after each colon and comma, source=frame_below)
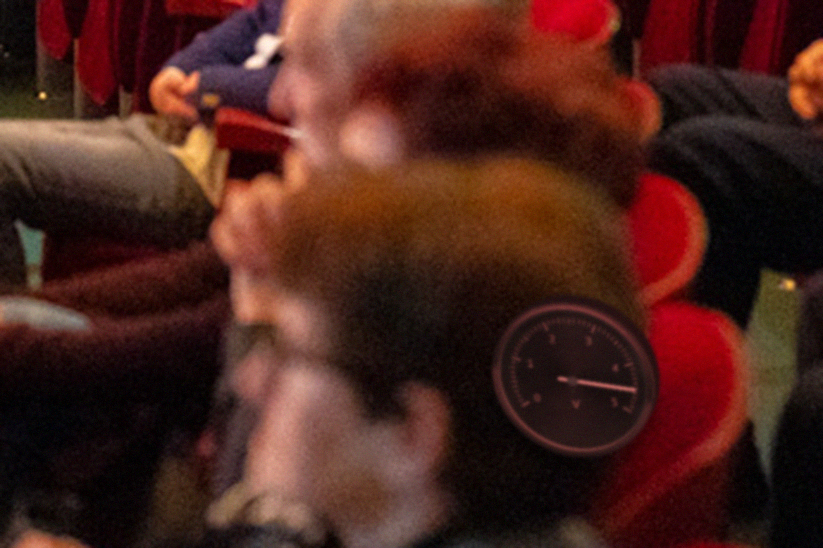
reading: {"value": 4.5, "unit": "V"}
